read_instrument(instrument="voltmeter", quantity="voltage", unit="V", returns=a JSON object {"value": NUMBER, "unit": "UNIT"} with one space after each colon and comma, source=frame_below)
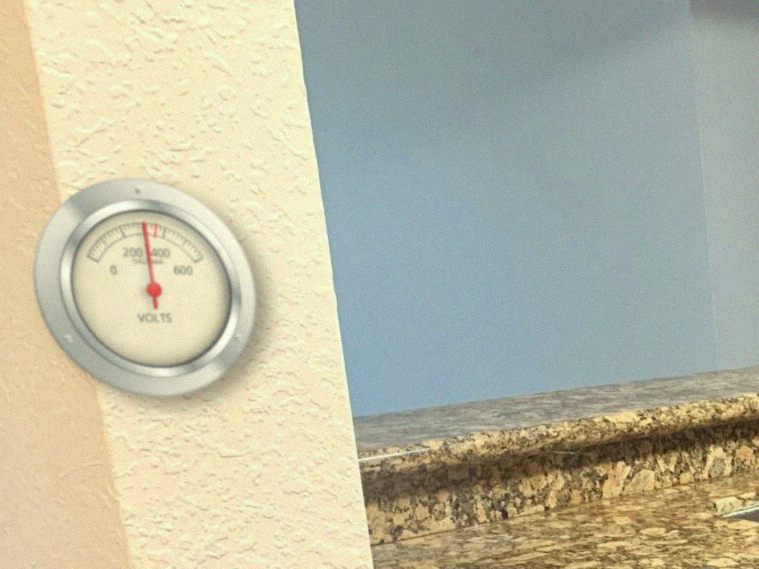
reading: {"value": 300, "unit": "V"}
